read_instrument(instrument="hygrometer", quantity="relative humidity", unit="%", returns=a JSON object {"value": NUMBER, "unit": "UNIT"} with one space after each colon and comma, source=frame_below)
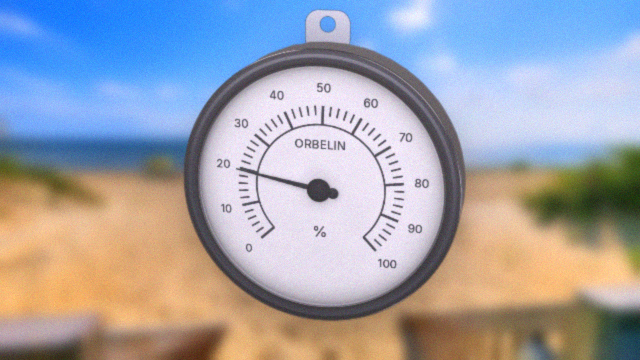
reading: {"value": 20, "unit": "%"}
